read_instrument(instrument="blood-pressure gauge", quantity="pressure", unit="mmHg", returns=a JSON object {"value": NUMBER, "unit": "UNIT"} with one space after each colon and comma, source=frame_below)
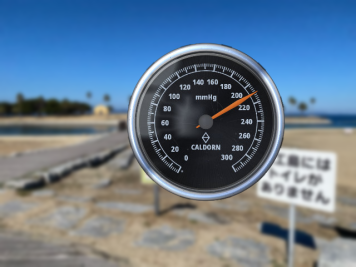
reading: {"value": 210, "unit": "mmHg"}
